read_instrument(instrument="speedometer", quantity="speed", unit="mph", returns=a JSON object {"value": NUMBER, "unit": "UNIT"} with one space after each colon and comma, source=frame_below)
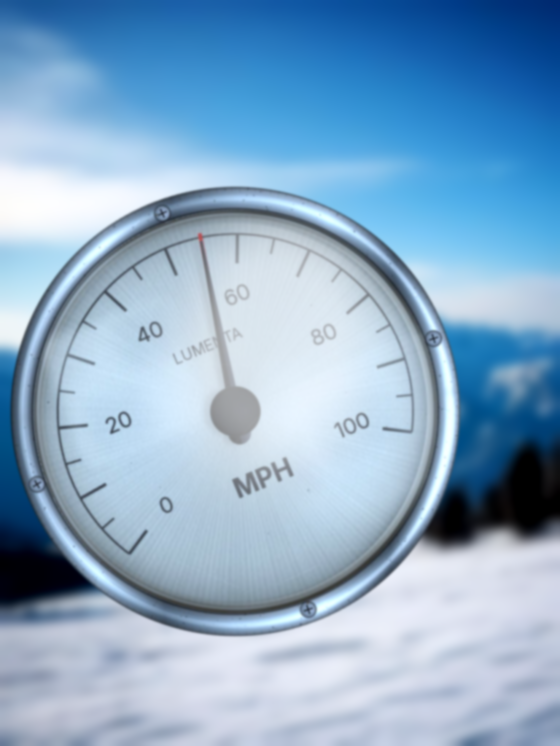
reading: {"value": 55, "unit": "mph"}
